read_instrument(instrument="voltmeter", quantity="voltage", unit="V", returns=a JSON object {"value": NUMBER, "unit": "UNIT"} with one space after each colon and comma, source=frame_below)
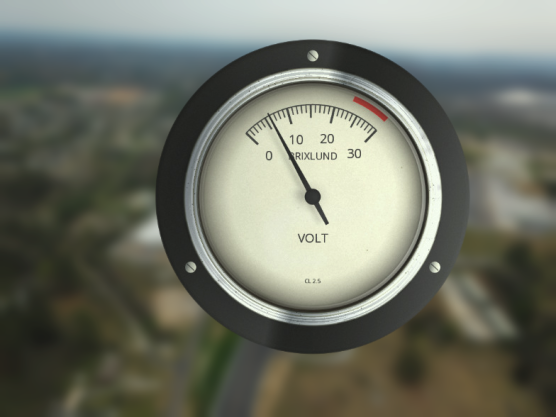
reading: {"value": 6, "unit": "V"}
